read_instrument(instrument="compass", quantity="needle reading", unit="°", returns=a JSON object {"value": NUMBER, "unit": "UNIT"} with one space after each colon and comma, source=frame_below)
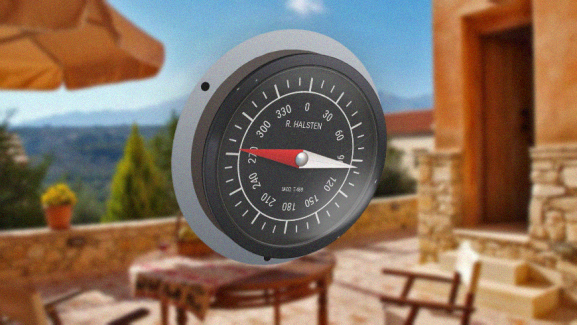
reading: {"value": 275, "unit": "°"}
